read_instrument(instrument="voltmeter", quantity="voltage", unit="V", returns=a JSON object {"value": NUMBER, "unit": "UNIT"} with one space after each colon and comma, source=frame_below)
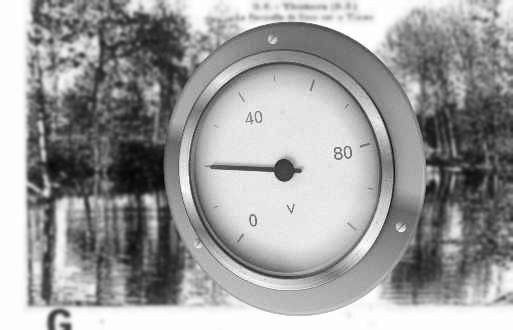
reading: {"value": 20, "unit": "V"}
